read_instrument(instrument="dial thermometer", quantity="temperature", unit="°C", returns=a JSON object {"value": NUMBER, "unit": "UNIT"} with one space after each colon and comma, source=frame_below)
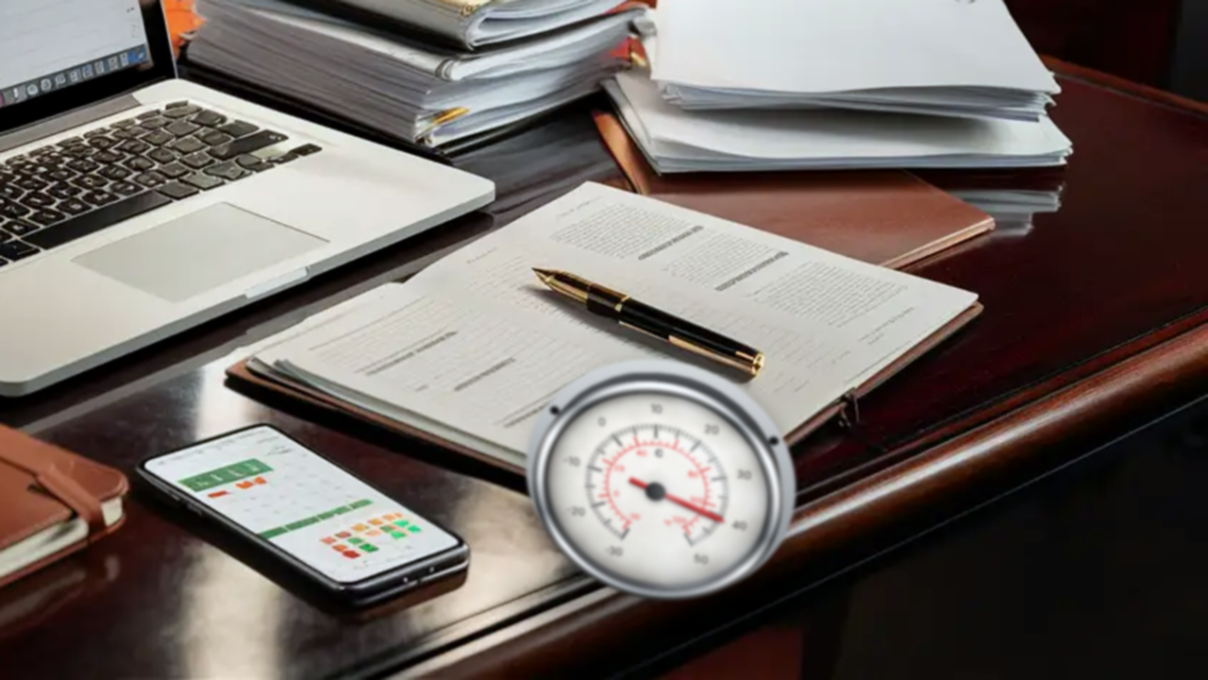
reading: {"value": 40, "unit": "°C"}
